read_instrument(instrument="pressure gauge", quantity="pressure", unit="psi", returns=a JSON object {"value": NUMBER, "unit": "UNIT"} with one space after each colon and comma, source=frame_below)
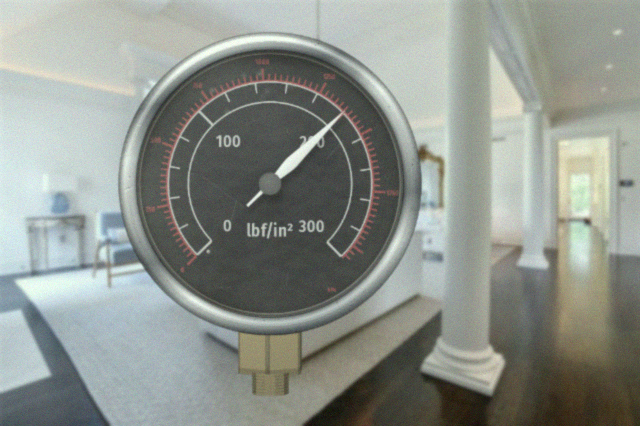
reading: {"value": 200, "unit": "psi"}
